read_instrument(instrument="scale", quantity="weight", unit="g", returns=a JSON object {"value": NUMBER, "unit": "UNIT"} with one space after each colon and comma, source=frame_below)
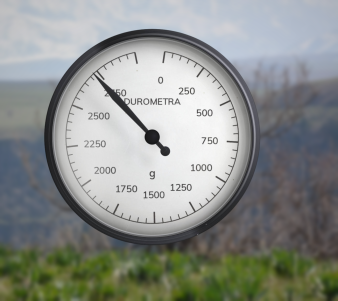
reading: {"value": 2725, "unit": "g"}
